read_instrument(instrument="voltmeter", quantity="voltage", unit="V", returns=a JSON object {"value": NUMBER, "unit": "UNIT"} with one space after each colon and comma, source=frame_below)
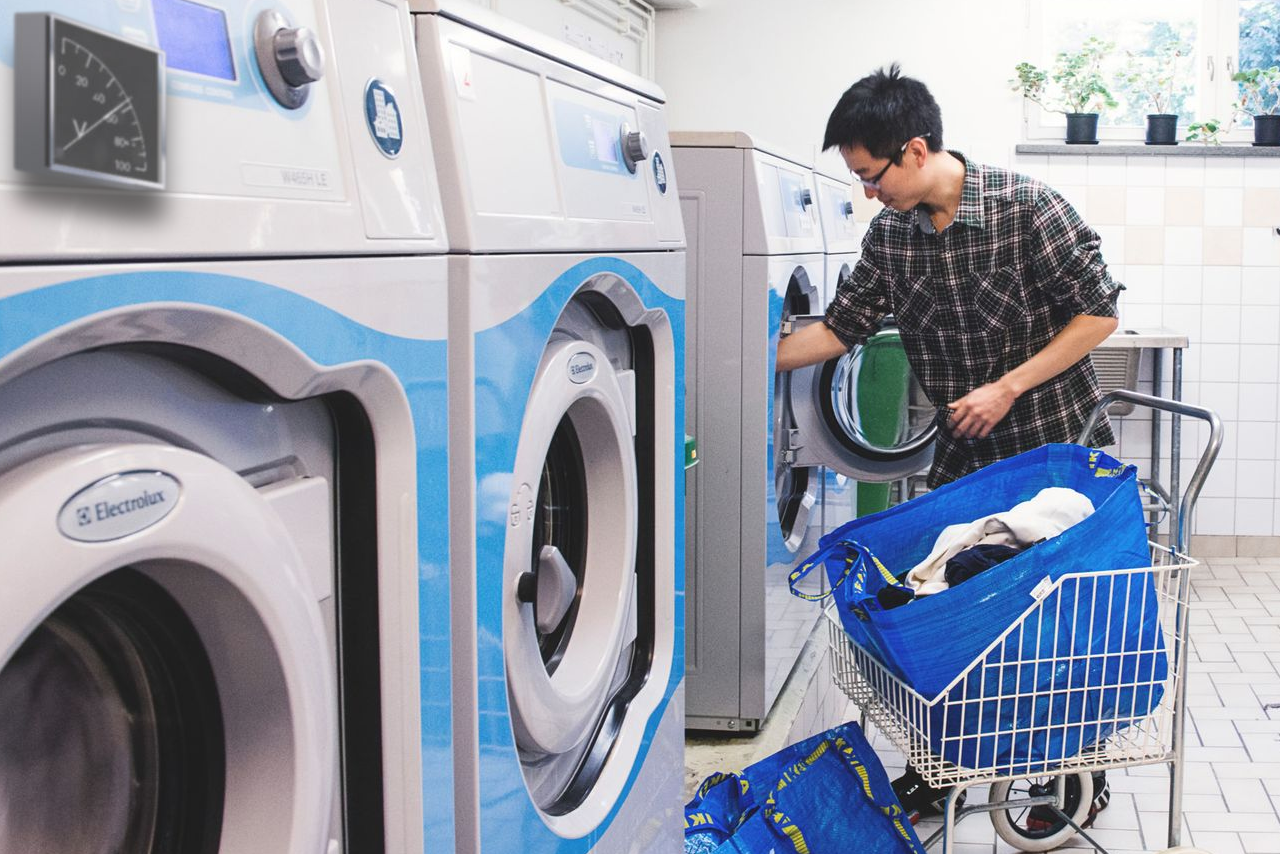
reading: {"value": 55, "unit": "V"}
